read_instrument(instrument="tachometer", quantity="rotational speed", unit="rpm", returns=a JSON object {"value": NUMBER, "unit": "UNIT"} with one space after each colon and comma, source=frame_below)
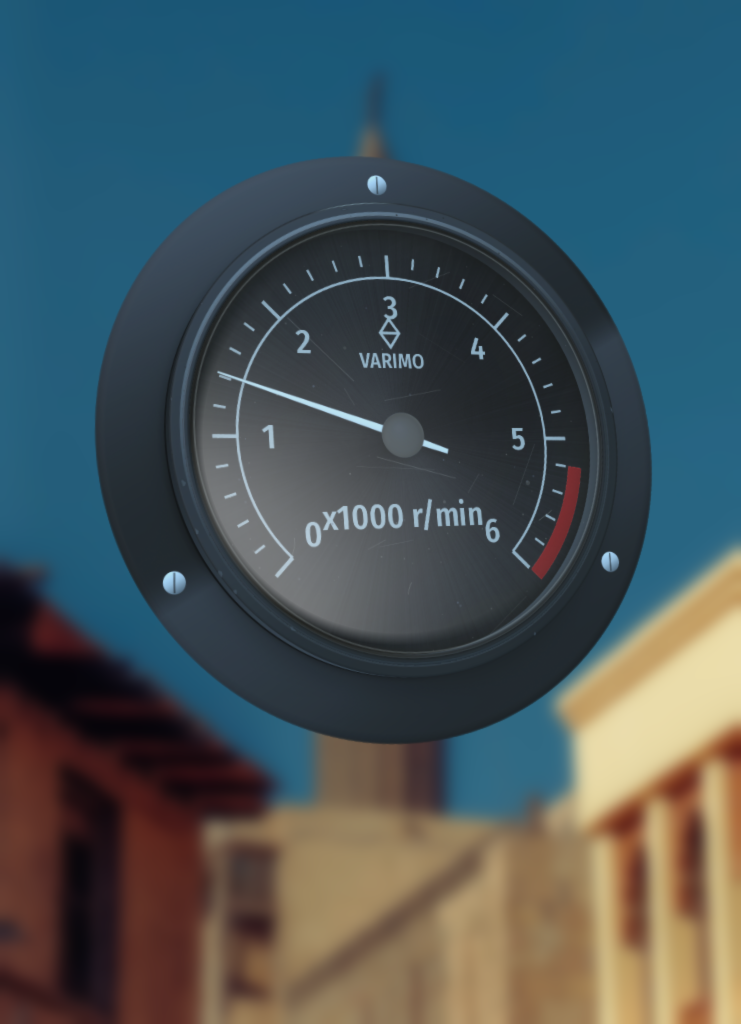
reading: {"value": 1400, "unit": "rpm"}
